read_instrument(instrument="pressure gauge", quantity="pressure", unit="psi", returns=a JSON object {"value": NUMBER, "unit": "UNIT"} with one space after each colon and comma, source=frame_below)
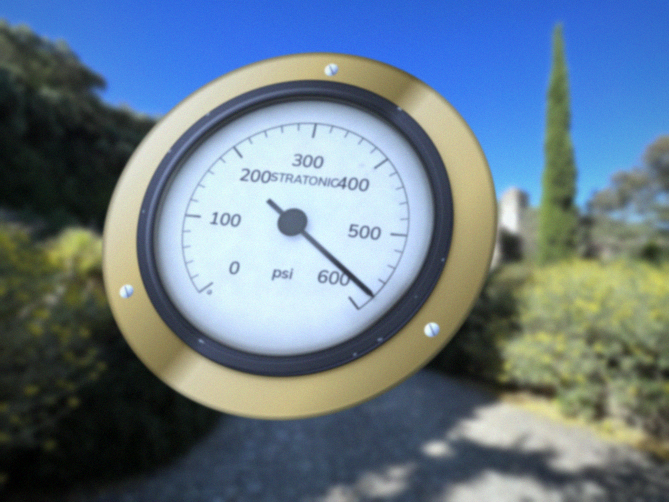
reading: {"value": 580, "unit": "psi"}
